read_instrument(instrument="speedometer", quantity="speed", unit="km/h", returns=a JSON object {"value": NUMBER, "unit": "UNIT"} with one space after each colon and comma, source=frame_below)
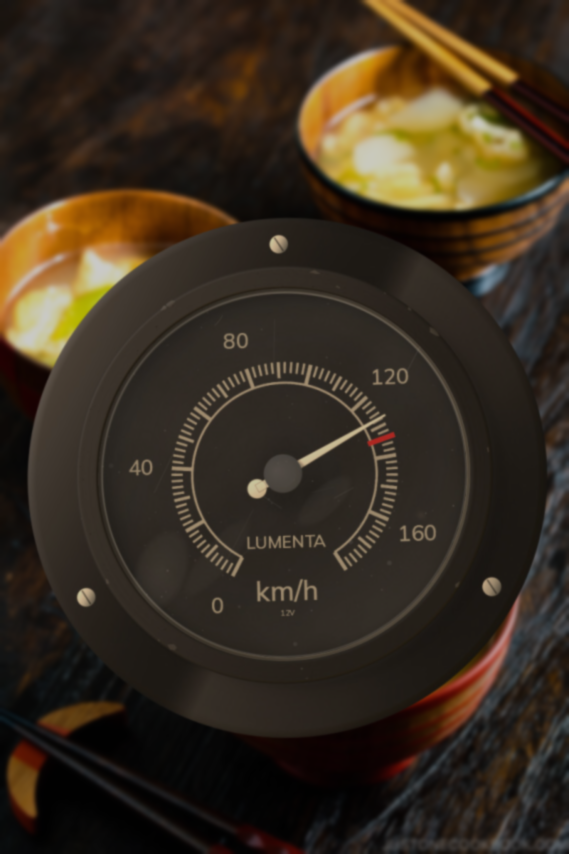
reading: {"value": 128, "unit": "km/h"}
